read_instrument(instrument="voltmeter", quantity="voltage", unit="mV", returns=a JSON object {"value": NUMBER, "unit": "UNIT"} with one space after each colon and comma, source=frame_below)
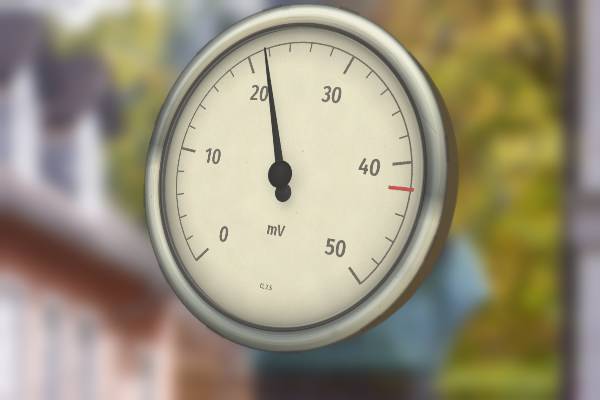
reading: {"value": 22, "unit": "mV"}
